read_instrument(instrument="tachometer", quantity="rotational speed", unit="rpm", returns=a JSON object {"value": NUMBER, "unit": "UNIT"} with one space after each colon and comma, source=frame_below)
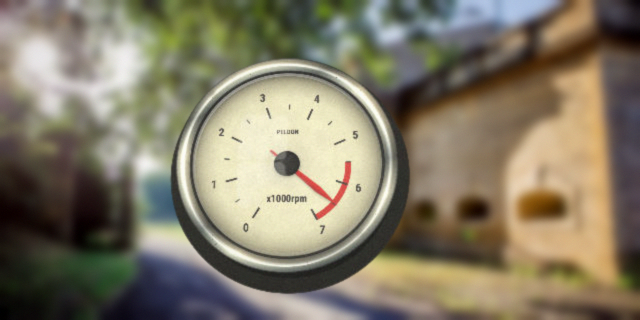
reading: {"value": 6500, "unit": "rpm"}
